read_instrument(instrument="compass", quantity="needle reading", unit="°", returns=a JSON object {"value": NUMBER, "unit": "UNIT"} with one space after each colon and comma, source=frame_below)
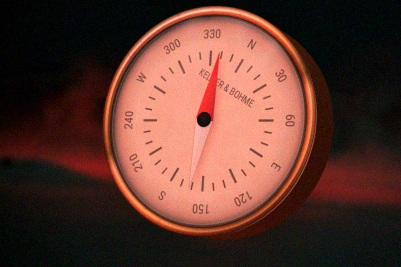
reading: {"value": 340, "unit": "°"}
